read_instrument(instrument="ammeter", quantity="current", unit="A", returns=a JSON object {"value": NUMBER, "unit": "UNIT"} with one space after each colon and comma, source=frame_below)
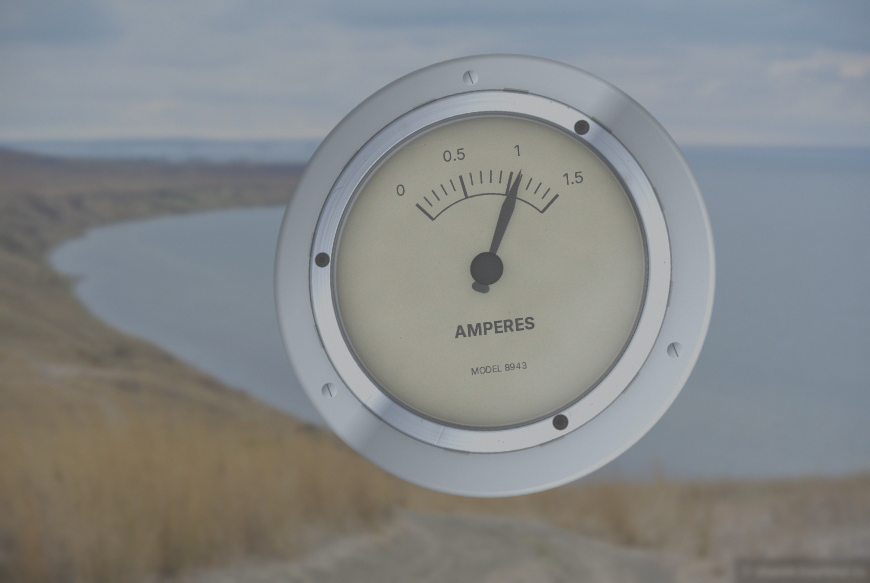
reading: {"value": 1.1, "unit": "A"}
